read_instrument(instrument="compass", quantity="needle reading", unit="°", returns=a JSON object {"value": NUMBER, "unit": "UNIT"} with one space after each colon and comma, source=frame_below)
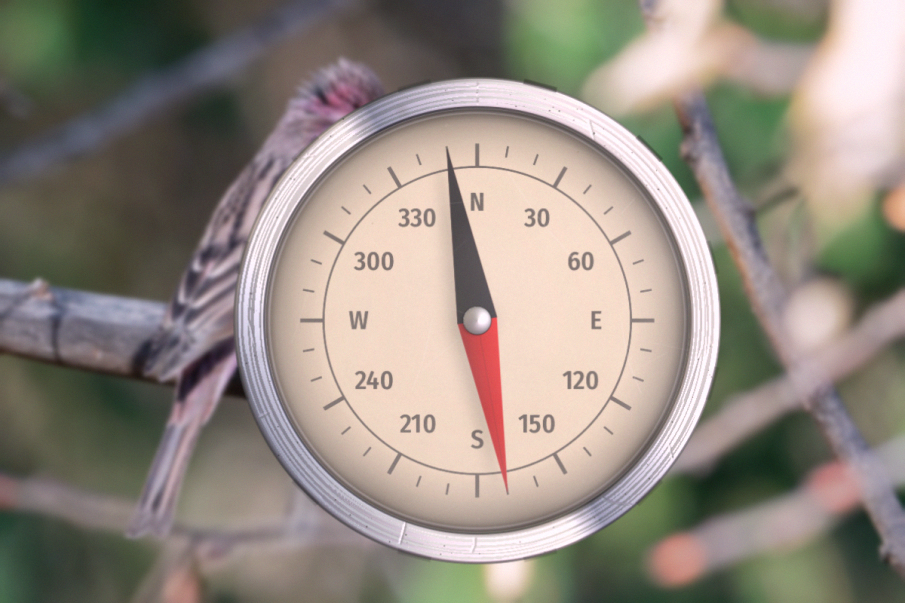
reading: {"value": 170, "unit": "°"}
